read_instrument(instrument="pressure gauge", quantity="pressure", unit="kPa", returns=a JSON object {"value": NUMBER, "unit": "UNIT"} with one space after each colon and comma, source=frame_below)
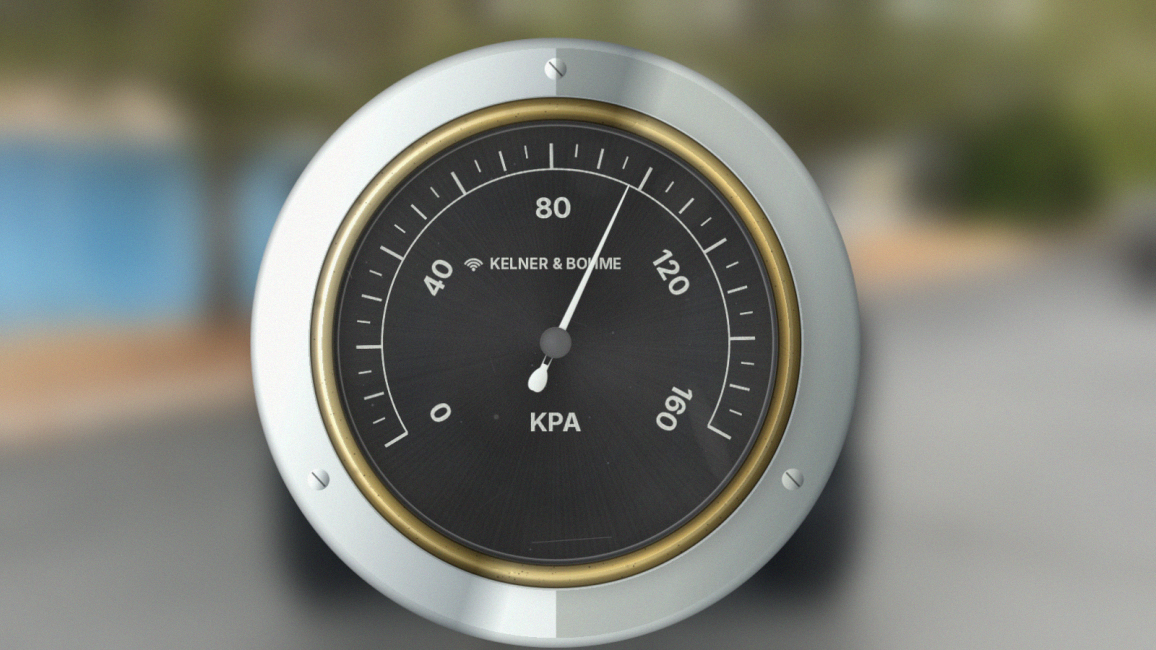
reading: {"value": 97.5, "unit": "kPa"}
